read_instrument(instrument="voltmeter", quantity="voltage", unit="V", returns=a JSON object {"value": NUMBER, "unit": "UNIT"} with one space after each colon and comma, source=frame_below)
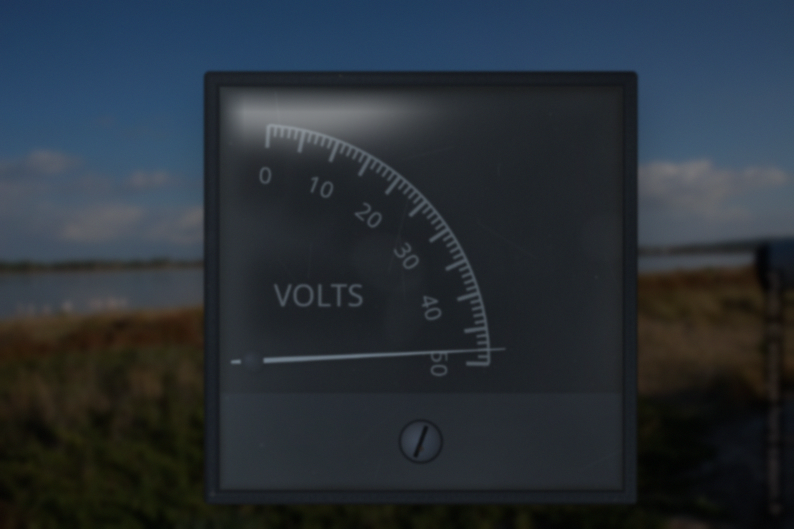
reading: {"value": 48, "unit": "V"}
